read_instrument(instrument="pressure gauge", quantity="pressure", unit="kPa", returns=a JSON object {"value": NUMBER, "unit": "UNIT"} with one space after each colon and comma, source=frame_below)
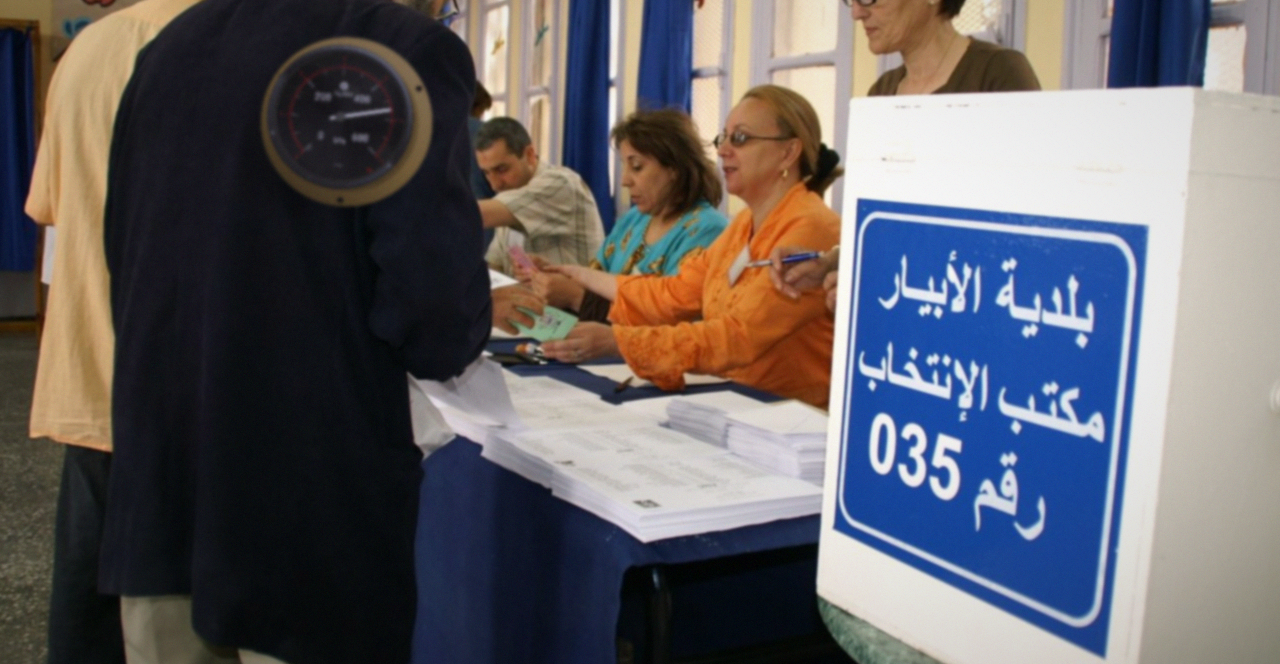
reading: {"value": 475, "unit": "kPa"}
